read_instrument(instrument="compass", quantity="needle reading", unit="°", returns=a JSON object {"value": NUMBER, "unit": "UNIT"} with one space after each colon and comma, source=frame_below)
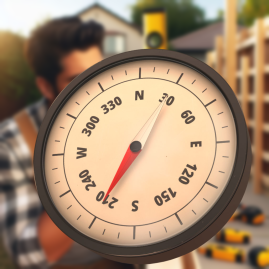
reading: {"value": 210, "unit": "°"}
